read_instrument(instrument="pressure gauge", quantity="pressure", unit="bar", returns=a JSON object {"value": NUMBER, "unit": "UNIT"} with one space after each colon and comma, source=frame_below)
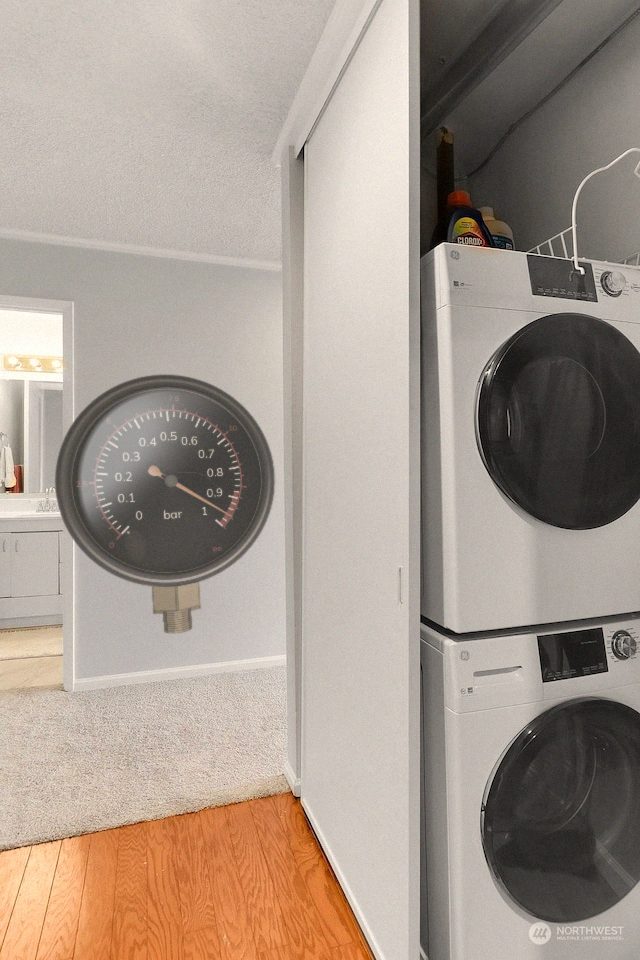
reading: {"value": 0.96, "unit": "bar"}
